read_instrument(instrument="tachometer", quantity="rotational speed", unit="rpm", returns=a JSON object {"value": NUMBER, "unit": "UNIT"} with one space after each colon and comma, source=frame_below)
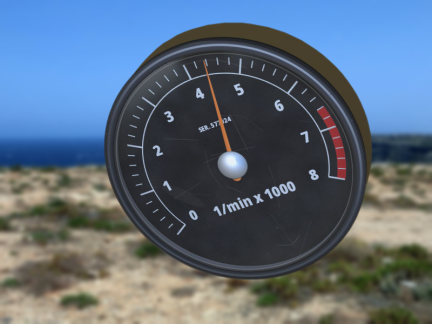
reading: {"value": 4400, "unit": "rpm"}
